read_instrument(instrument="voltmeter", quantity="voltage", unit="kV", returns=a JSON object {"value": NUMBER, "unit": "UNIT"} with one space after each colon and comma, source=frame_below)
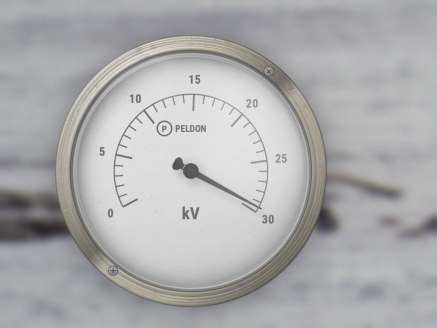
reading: {"value": 29.5, "unit": "kV"}
